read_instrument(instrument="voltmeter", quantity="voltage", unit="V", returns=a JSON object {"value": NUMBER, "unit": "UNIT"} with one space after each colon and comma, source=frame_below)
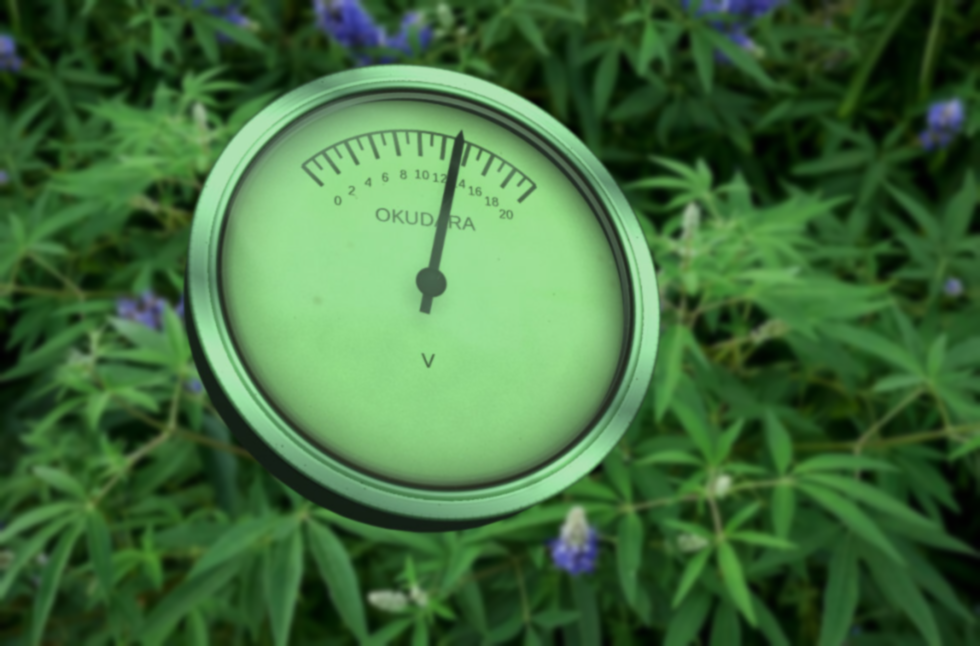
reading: {"value": 13, "unit": "V"}
